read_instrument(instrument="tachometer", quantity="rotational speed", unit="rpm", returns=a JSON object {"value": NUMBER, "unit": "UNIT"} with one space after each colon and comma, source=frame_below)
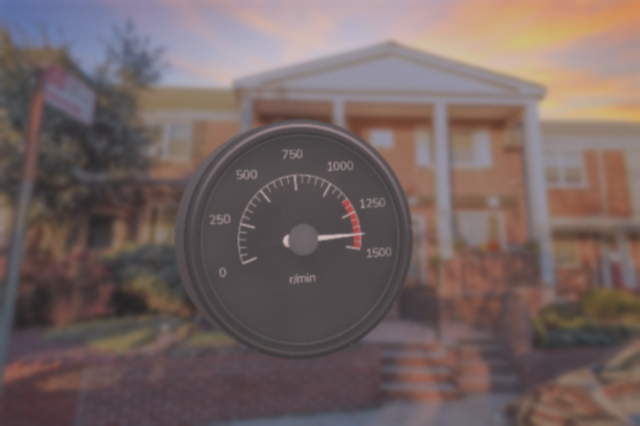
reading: {"value": 1400, "unit": "rpm"}
